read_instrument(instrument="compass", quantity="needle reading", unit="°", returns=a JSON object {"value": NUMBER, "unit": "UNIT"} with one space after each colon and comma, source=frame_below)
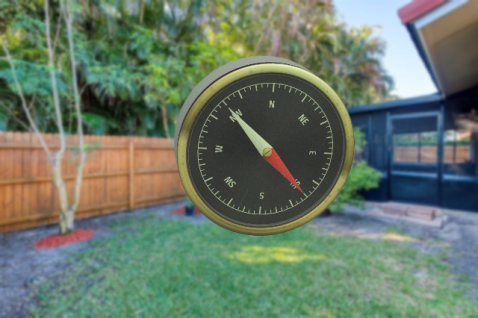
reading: {"value": 135, "unit": "°"}
